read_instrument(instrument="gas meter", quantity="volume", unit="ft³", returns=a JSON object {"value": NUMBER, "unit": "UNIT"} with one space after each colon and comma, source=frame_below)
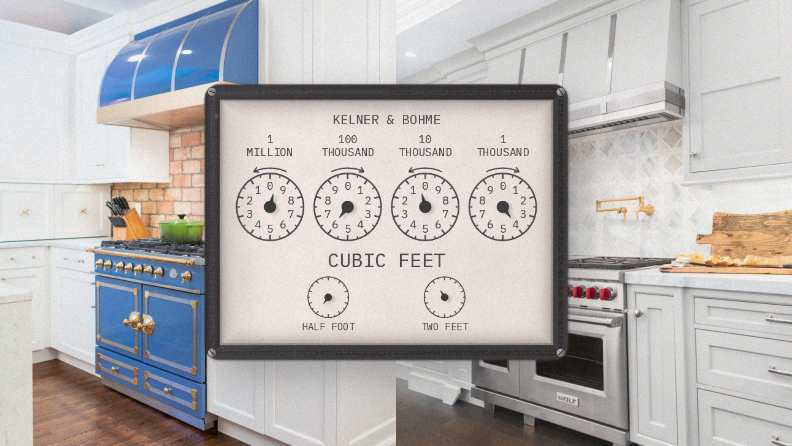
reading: {"value": 960400, "unit": "ft³"}
